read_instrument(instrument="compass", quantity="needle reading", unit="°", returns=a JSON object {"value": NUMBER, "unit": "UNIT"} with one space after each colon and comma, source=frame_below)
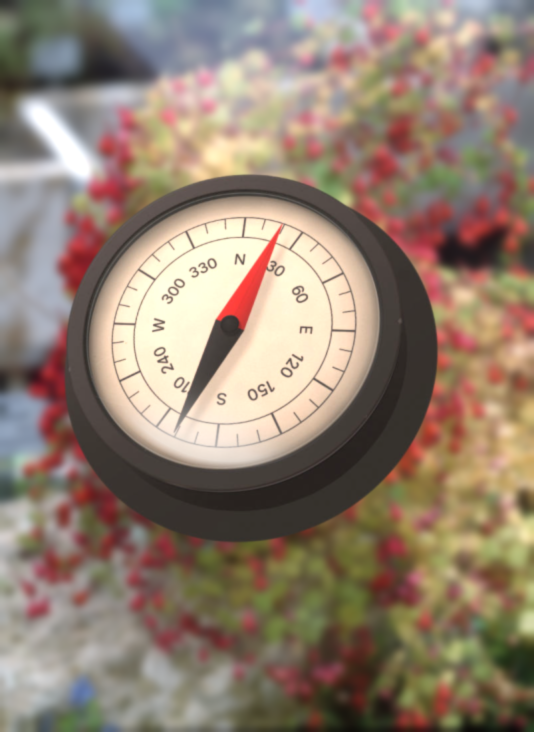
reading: {"value": 20, "unit": "°"}
